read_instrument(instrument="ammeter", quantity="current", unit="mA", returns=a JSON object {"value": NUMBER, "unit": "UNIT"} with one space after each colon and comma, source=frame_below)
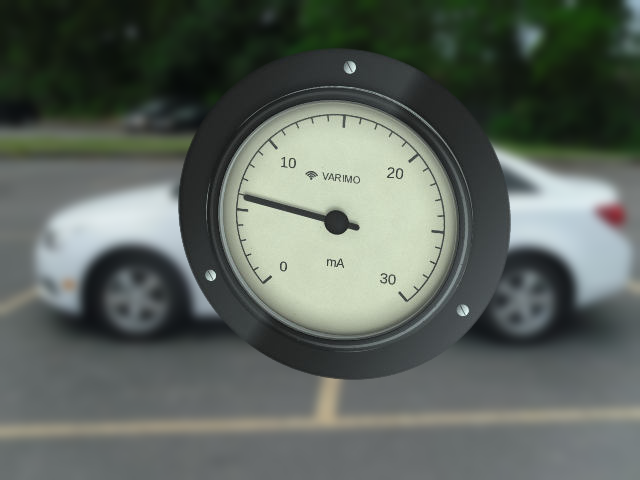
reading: {"value": 6, "unit": "mA"}
